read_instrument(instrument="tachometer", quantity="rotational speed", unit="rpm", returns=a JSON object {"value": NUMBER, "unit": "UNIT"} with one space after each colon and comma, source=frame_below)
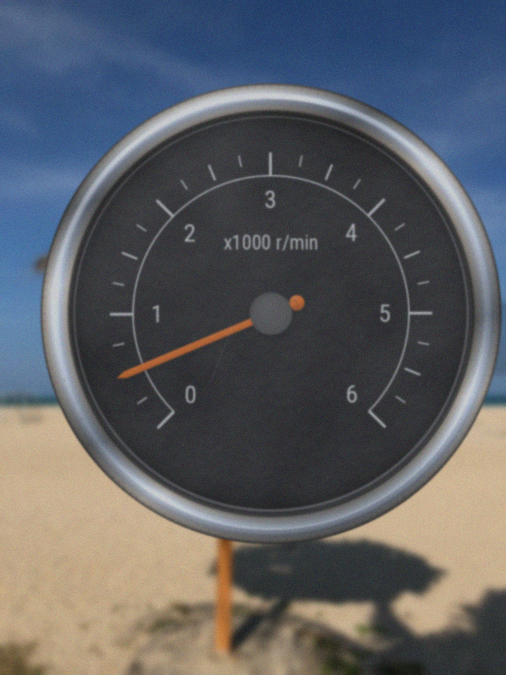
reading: {"value": 500, "unit": "rpm"}
